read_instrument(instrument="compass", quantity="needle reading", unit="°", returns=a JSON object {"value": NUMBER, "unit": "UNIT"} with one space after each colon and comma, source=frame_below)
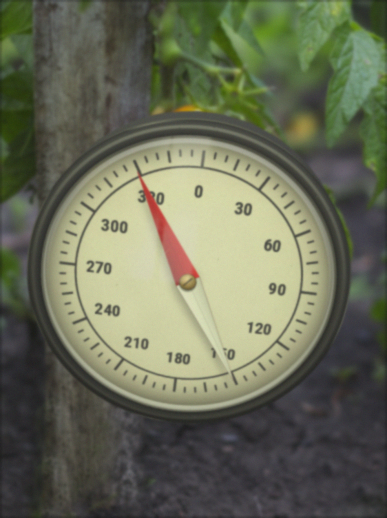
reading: {"value": 330, "unit": "°"}
